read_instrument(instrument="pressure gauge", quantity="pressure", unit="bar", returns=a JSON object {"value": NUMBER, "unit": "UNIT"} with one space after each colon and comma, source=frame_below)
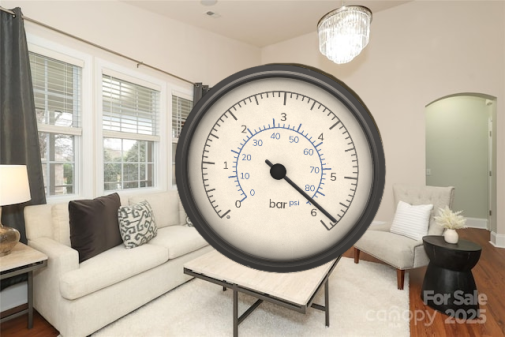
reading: {"value": 5.8, "unit": "bar"}
